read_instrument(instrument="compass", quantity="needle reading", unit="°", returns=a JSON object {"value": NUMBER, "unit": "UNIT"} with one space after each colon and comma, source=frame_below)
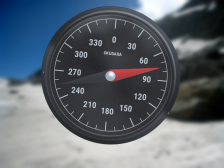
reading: {"value": 75, "unit": "°"}
